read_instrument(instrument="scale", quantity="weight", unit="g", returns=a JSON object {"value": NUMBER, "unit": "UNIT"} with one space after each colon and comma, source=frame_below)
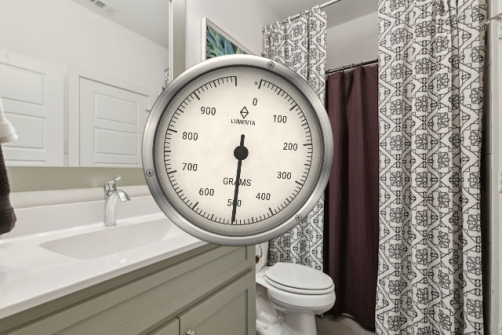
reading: {"value": 500, "unit": "g"}
